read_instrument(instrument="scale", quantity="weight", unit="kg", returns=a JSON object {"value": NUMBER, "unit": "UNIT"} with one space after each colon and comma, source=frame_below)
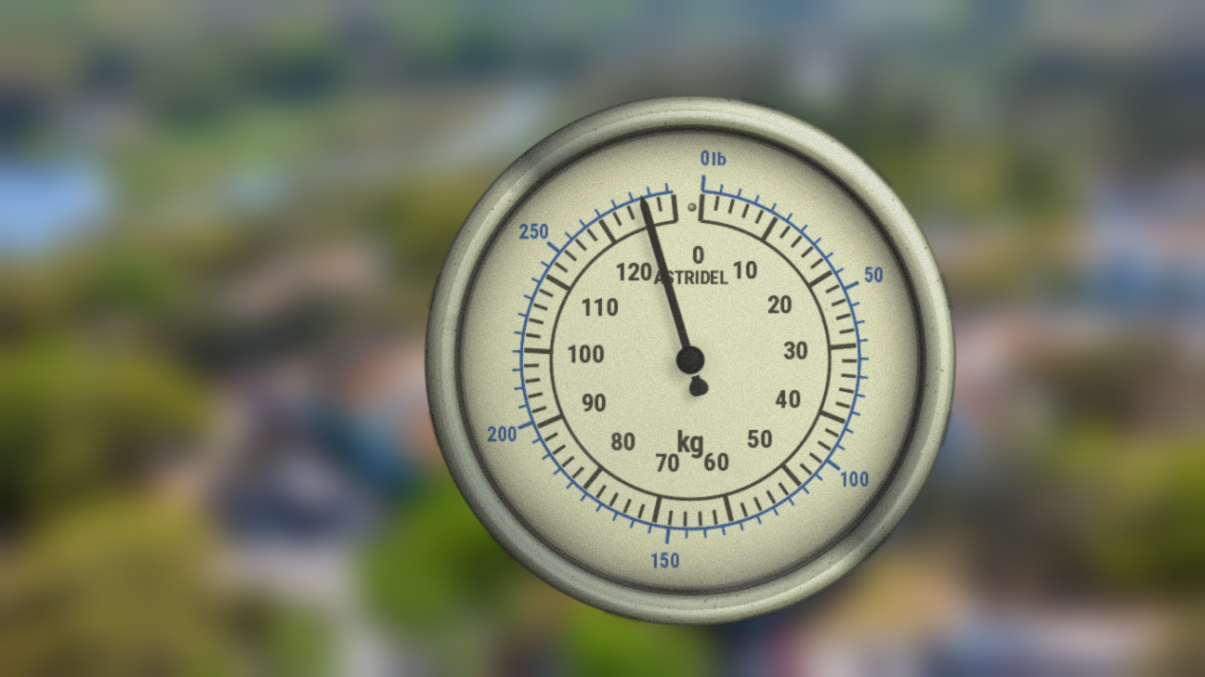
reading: {"value": 126, "unit": "kg"}
